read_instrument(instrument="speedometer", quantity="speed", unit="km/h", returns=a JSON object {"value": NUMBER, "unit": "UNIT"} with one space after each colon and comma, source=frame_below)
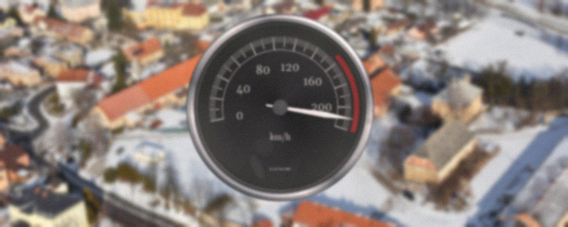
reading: {"value": 210, "unit": "km/h"}
